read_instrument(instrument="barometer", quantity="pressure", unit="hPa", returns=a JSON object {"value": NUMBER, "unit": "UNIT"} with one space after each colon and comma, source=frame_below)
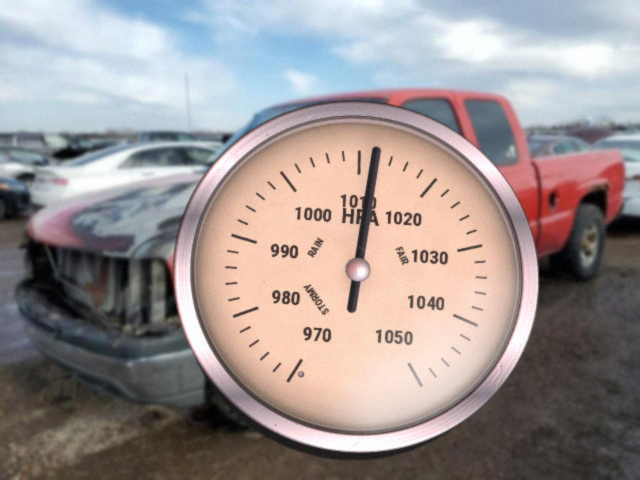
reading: {"value": 1012, "unit": "hPa"}
